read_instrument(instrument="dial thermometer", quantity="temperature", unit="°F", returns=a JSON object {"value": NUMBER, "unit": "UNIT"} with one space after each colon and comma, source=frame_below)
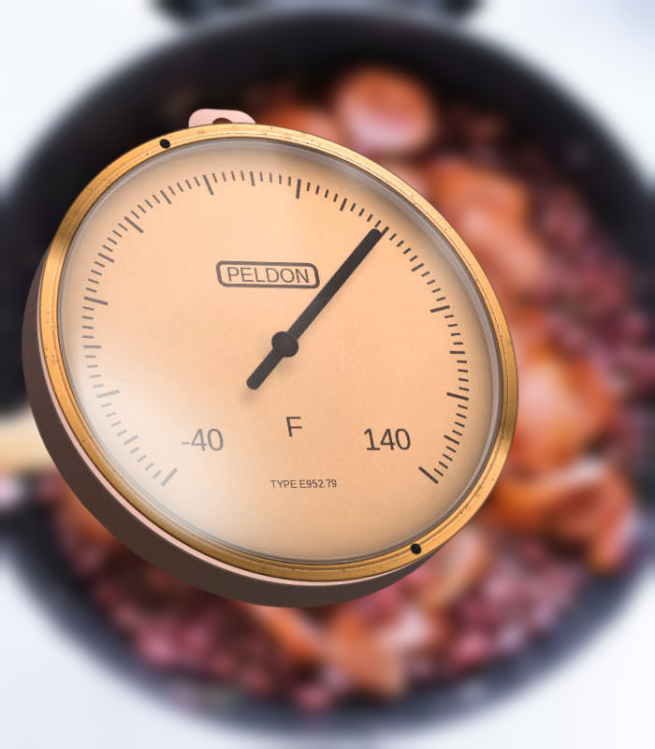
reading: {"value": 79, "unit": "°F"}
